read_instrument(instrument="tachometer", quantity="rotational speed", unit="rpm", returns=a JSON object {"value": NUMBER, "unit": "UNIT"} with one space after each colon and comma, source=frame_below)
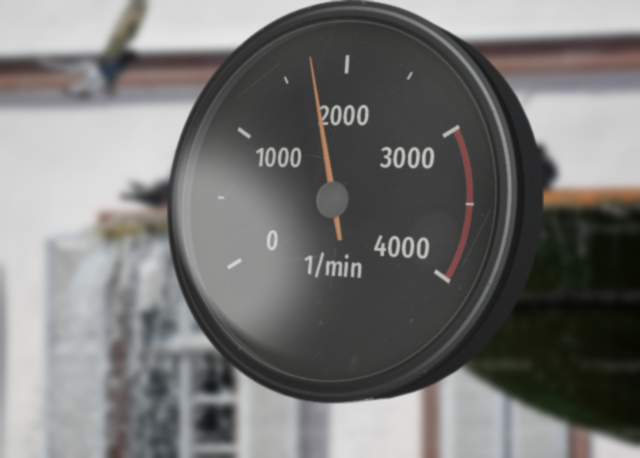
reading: {"value": 1750, "unit": "rpm"}
